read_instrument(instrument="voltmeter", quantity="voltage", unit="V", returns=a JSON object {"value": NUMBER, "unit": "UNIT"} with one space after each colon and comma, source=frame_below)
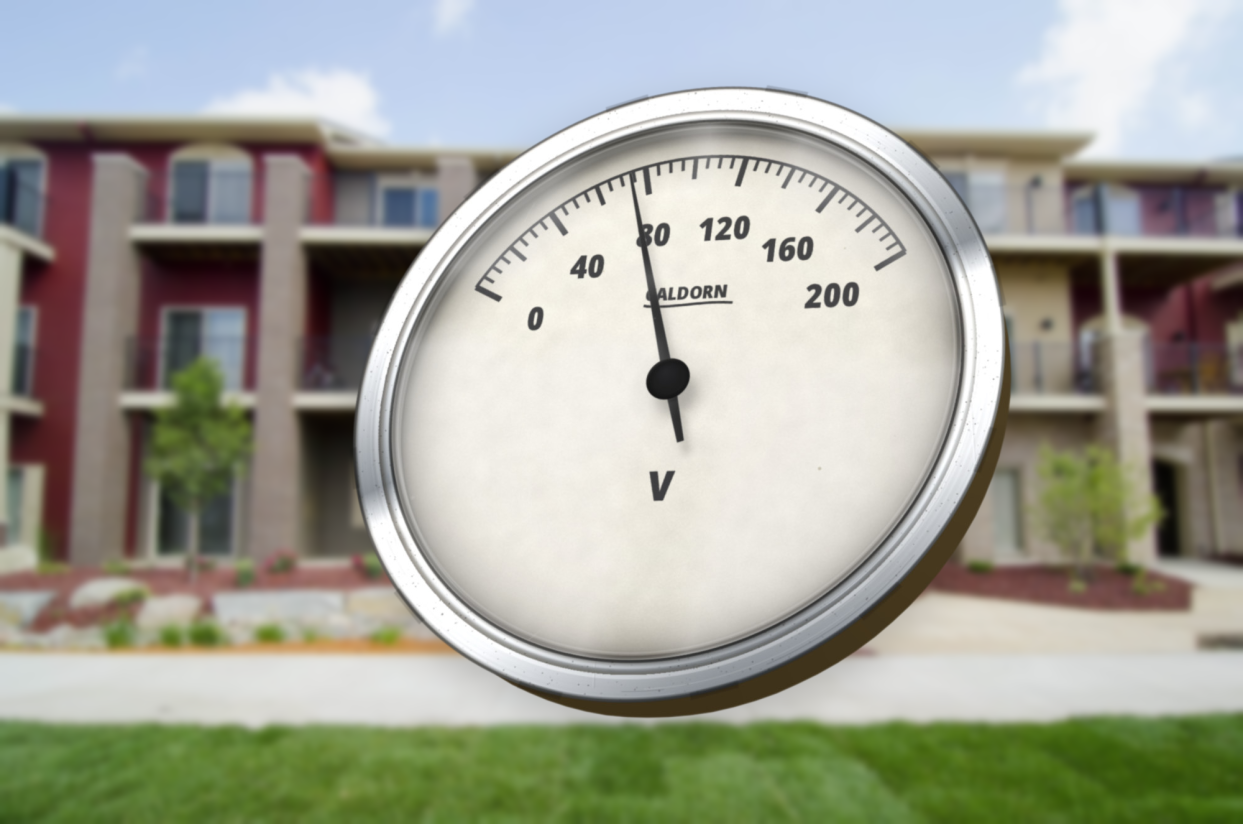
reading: {"value": 75, "unit": "V"}
